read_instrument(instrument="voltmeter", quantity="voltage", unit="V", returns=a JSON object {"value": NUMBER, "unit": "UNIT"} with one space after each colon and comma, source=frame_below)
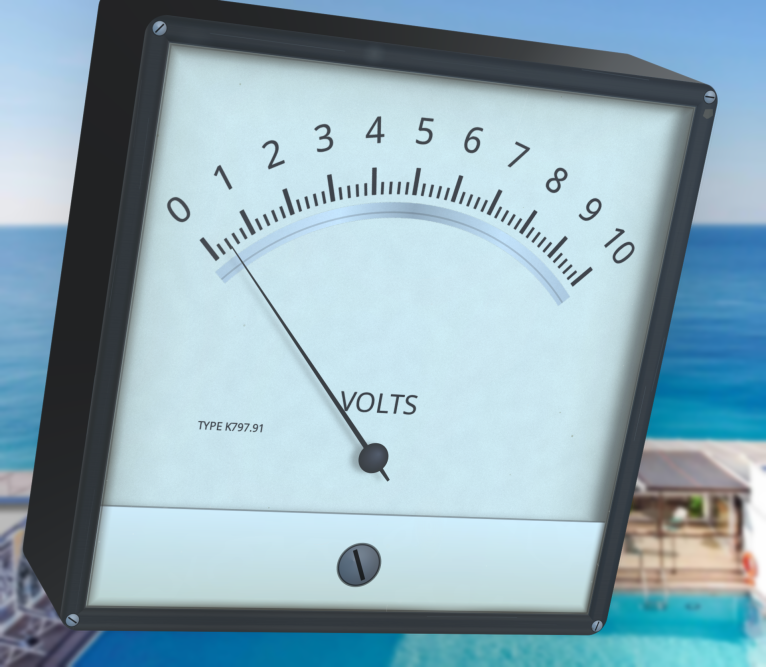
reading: {"value": 0.4, "unit": "V"}
